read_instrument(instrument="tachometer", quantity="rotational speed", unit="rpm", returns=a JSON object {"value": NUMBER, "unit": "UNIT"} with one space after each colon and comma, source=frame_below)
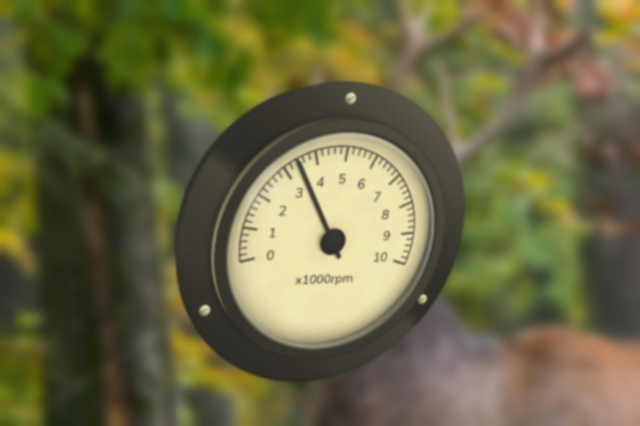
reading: {"value": 3400, "unit": "rpm"}
